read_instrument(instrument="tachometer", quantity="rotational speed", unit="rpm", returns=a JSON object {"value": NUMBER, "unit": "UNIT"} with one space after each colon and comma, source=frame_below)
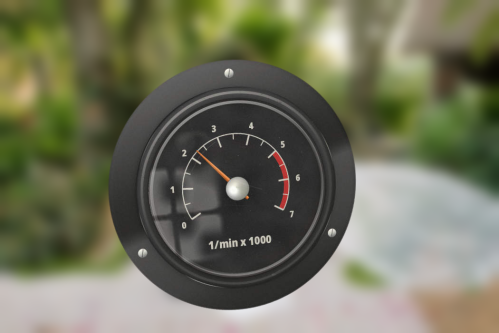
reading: {"value": 2250, "unit": "rpm"}
